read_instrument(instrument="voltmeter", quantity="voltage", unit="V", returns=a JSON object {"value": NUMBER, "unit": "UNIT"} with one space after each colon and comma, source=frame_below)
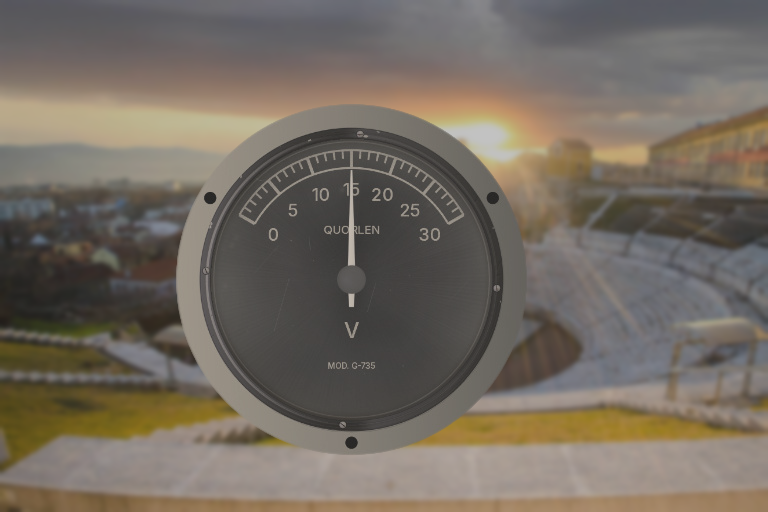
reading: {"value": 15, "unit": "V"}
